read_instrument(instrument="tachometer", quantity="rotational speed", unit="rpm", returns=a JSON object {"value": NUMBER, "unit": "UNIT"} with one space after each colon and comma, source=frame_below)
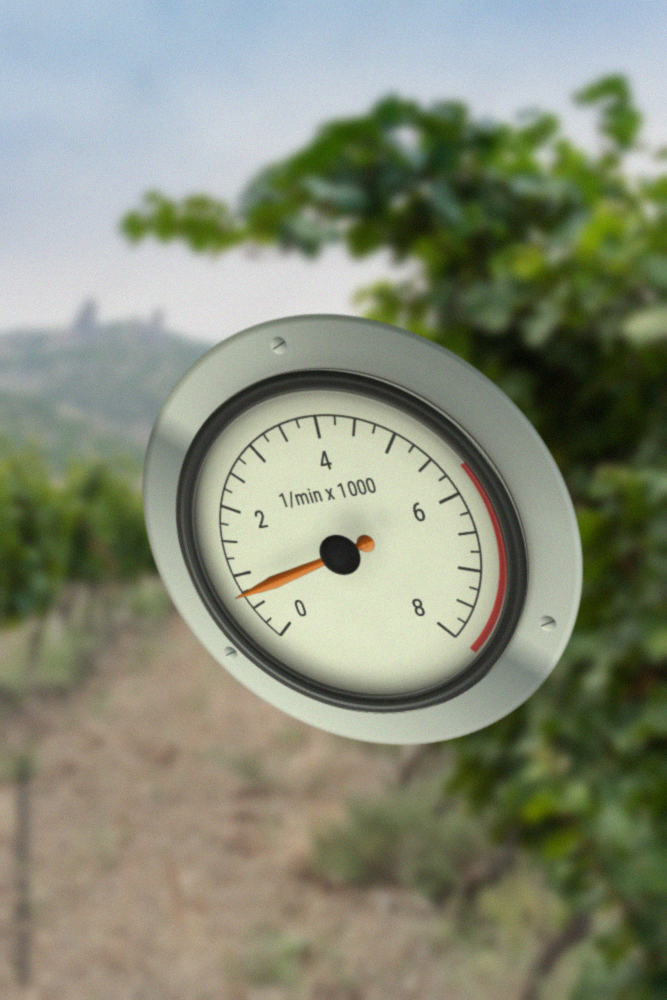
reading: {"value": 750, "unit": "rpm"}
